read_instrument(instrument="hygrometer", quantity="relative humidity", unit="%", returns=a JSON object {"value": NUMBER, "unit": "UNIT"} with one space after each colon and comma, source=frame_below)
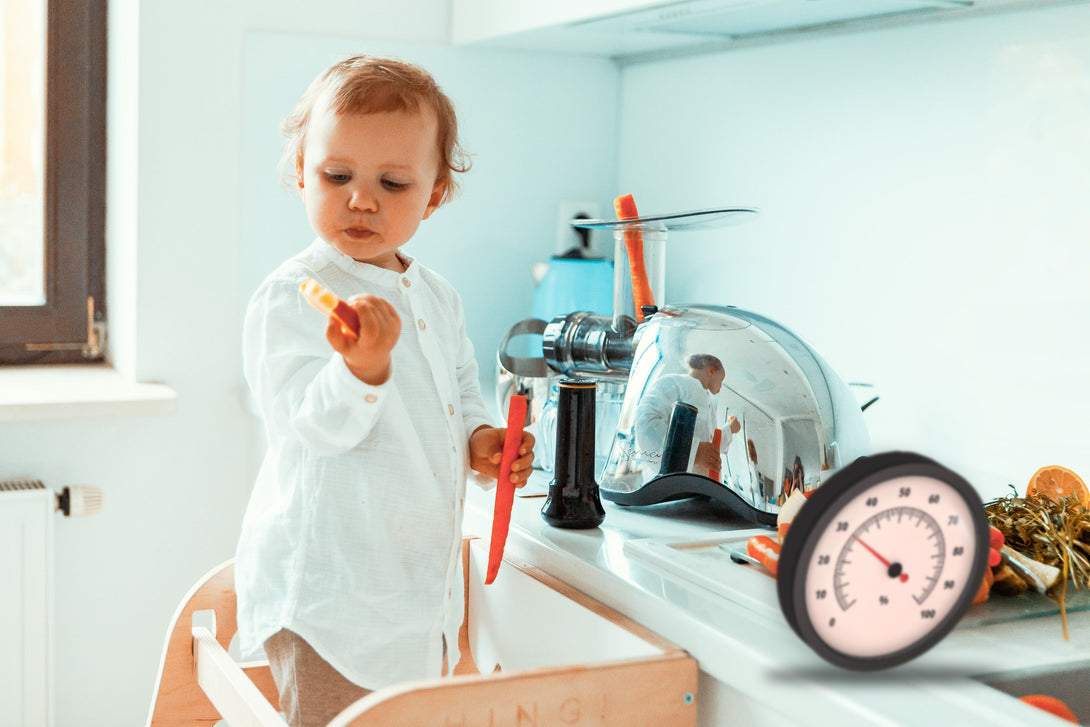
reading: {"value": 30, "unit": "%"}
